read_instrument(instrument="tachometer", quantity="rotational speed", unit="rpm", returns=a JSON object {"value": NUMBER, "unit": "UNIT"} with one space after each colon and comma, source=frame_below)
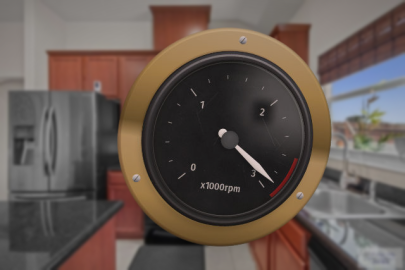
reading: {"value": 2900, "unit": "rpm"}
